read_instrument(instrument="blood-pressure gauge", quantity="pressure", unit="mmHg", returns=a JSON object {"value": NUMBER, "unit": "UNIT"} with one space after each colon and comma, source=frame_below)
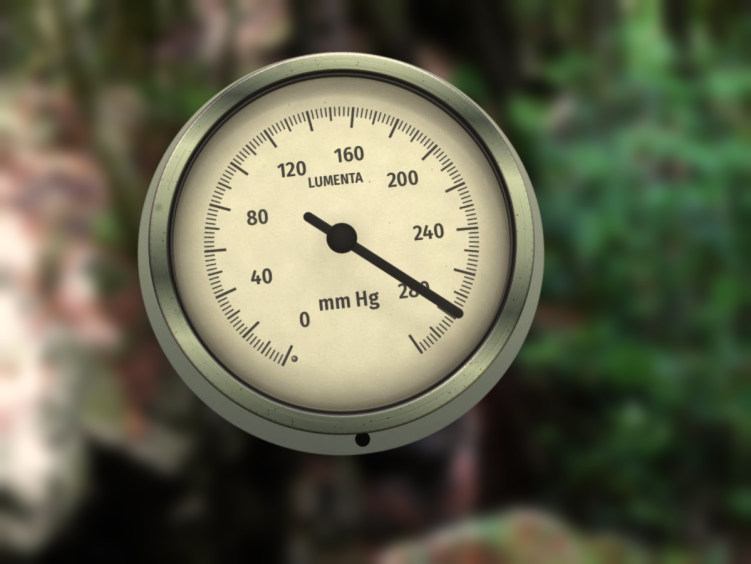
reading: {"value": 278, "unit": "mmHg"}
